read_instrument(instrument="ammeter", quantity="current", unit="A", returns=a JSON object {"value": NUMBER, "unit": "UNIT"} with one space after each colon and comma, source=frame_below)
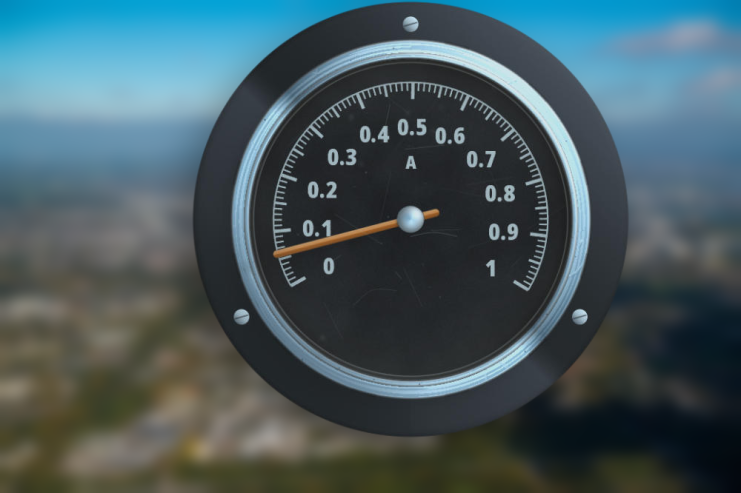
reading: {"value": 0.06, "unit": "A"}
